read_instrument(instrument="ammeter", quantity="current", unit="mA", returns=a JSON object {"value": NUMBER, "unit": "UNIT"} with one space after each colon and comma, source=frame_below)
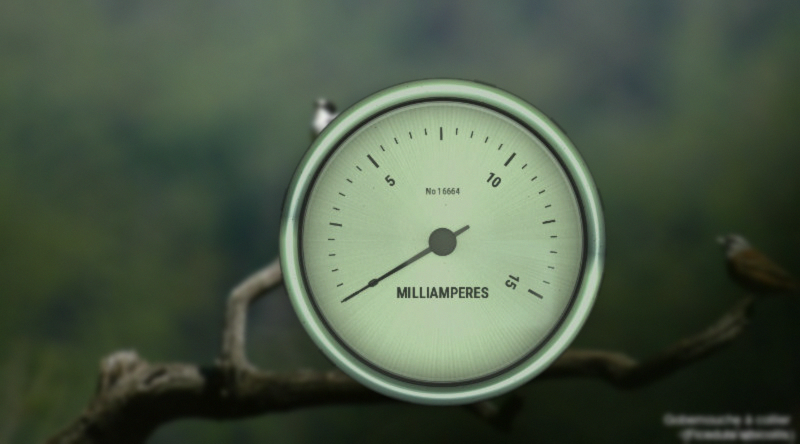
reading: {"value": 0, "unit": "mA"}
